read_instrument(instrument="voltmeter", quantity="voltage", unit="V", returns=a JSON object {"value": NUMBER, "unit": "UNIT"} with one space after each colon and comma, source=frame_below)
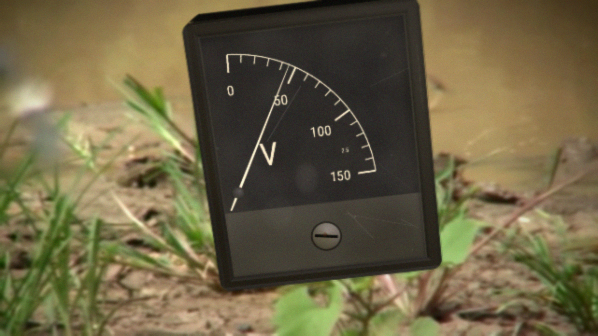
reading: {"value": 45, "unit": "V"}
